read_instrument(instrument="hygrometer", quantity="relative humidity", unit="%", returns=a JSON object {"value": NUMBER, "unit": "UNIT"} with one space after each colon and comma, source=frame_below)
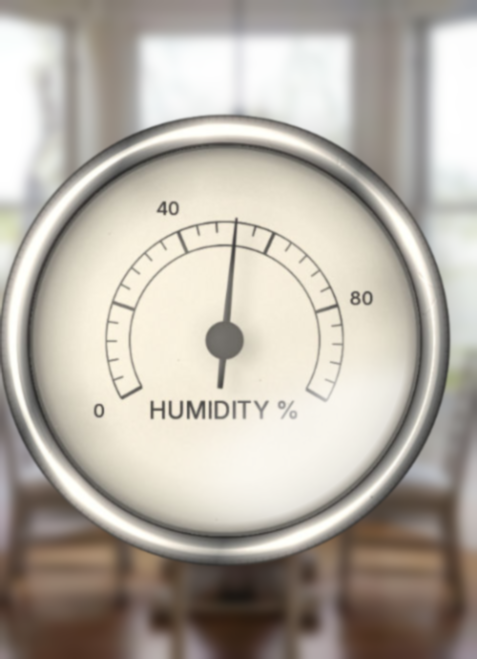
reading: {"value": 52, "unit": "%"}
